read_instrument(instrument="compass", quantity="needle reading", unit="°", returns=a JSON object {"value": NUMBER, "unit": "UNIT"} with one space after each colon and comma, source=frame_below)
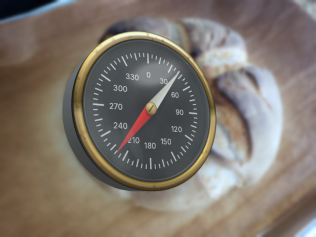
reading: {"value": 220, "unit": "°"}
